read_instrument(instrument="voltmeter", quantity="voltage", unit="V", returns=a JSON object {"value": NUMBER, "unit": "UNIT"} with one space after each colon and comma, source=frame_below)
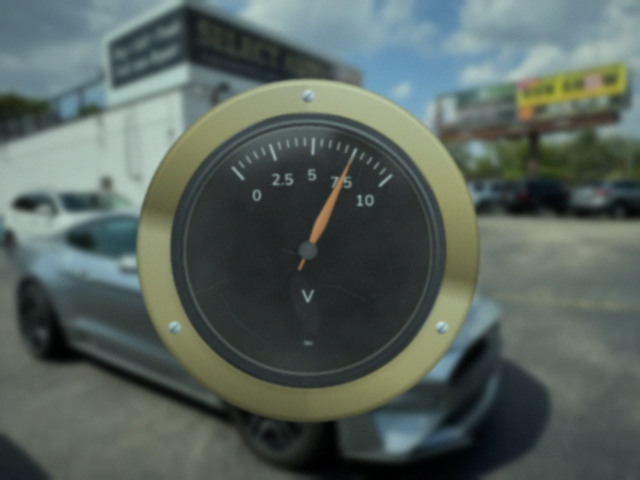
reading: {"value": 7.5, "unit": "V"}
